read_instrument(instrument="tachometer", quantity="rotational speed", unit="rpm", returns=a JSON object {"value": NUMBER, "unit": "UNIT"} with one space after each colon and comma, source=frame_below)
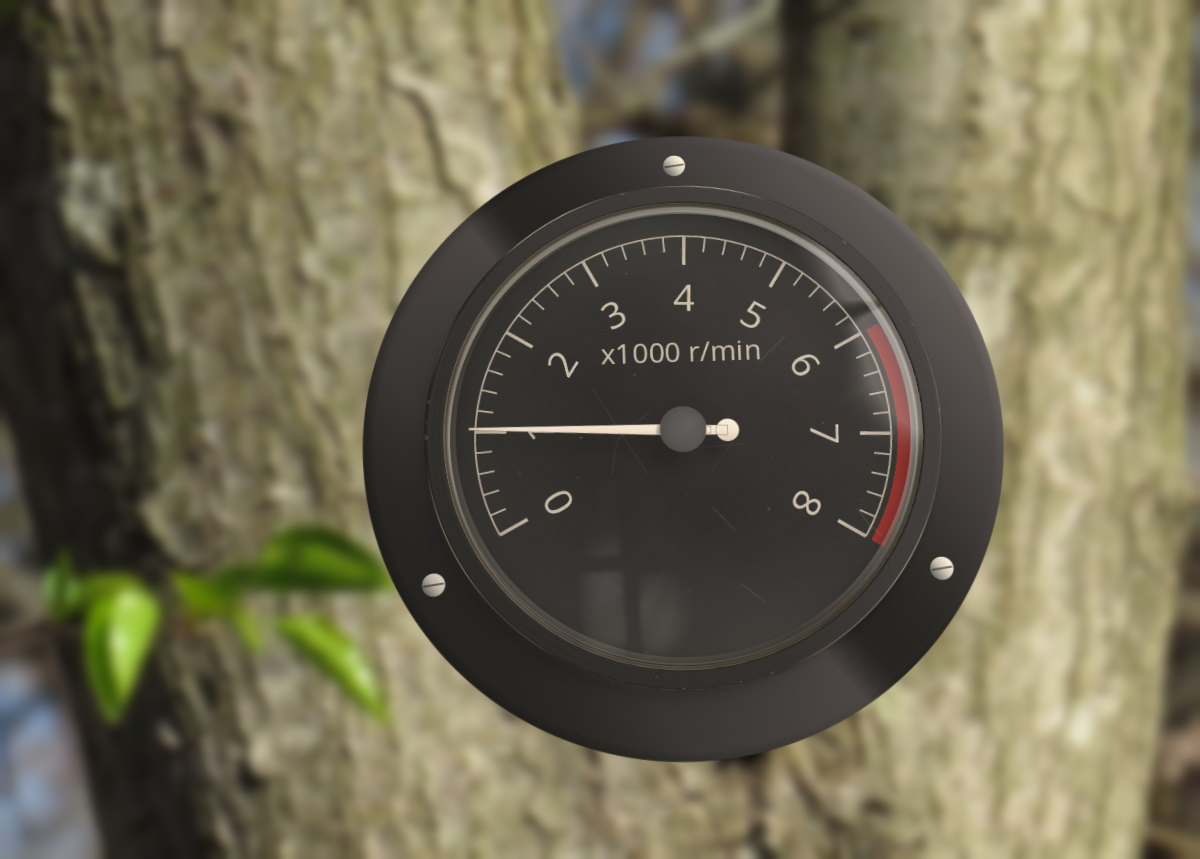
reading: {"value": 1000, "unit": "rpm"}
